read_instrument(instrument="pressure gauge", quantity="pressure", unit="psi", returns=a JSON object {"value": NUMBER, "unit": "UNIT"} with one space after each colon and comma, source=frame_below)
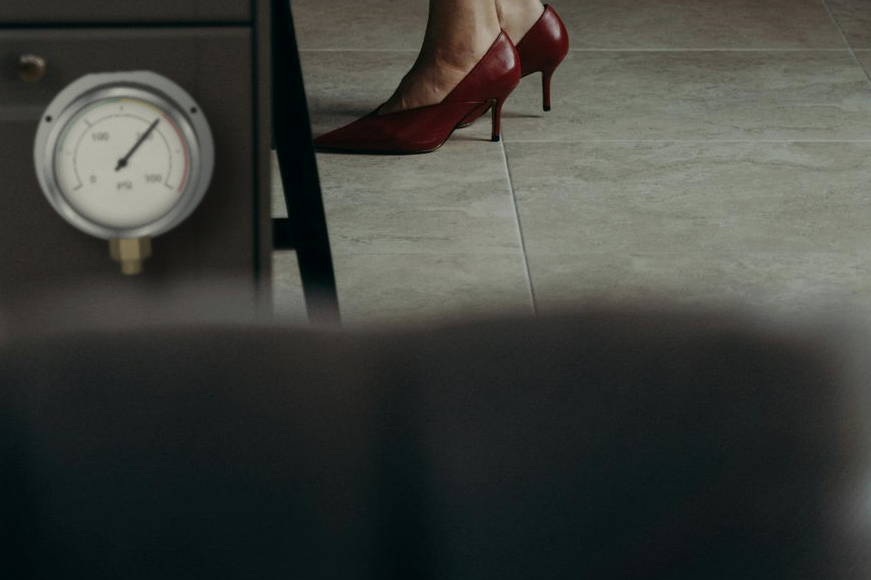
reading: {"value": 200, "unit": "psi"}
